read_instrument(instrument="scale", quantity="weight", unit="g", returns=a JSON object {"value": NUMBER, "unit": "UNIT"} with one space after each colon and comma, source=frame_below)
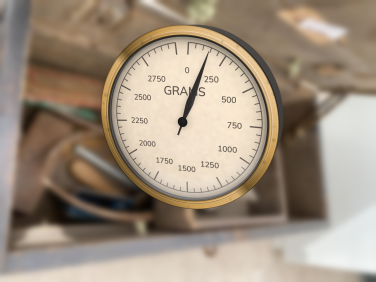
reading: {"value": 150, "unit": "g"}
